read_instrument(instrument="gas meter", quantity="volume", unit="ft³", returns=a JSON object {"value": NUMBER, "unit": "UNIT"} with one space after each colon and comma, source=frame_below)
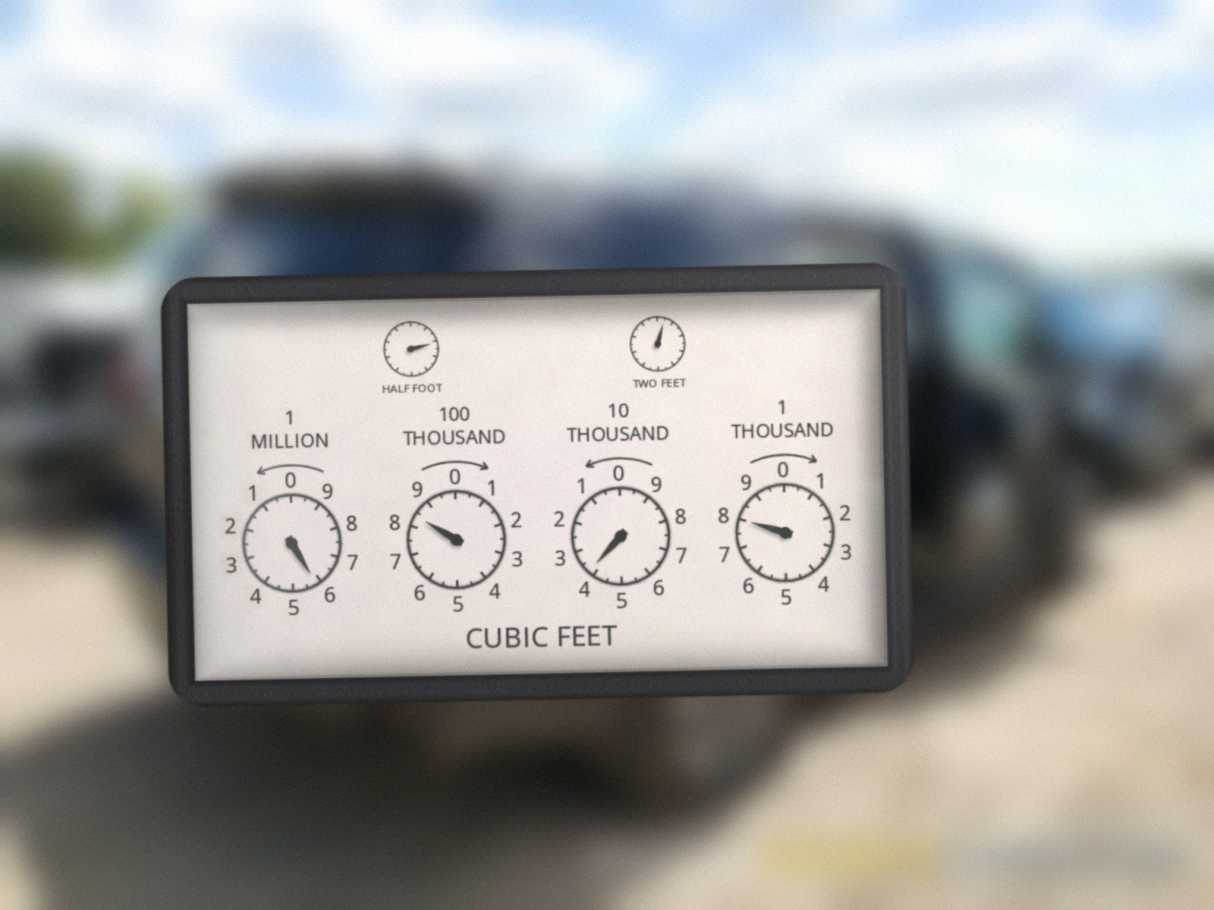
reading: {"value": 583800, "unit": "ft³"}
